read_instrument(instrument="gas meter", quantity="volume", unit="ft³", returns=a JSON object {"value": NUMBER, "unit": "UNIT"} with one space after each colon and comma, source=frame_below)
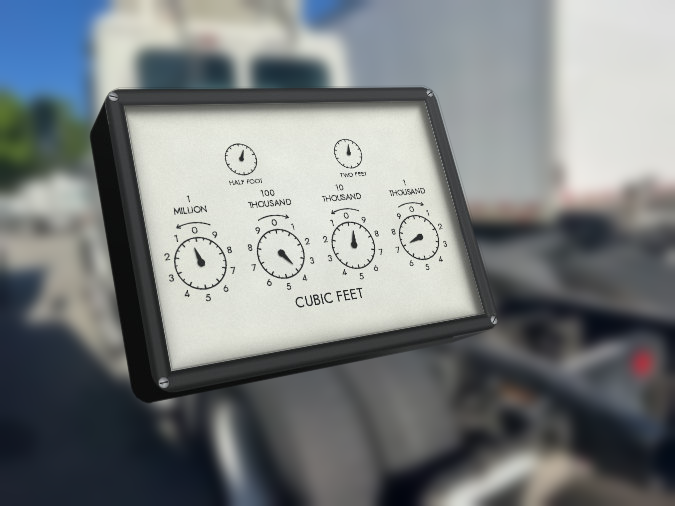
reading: {"value": 39700, "unit": "ft³"}
